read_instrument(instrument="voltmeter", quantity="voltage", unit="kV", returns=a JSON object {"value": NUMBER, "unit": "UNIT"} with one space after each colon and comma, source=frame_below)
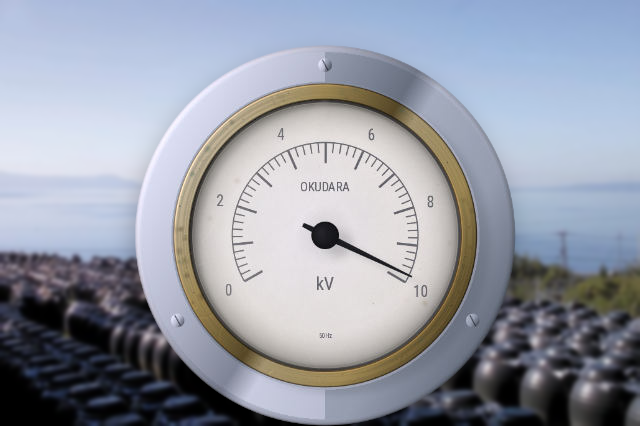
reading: {"value": 9.8, "unit": "kV"}
